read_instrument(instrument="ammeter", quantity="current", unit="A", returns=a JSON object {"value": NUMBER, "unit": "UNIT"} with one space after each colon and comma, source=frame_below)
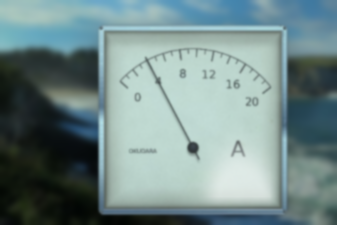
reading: {"value": 4, "unit": "A"}
